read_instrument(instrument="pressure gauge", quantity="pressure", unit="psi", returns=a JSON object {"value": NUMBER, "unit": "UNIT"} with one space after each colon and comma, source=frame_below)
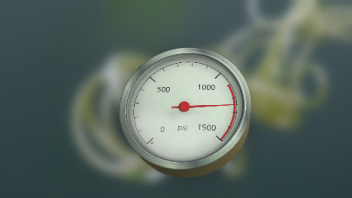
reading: {"value": 1250, "unit": "psi"}
